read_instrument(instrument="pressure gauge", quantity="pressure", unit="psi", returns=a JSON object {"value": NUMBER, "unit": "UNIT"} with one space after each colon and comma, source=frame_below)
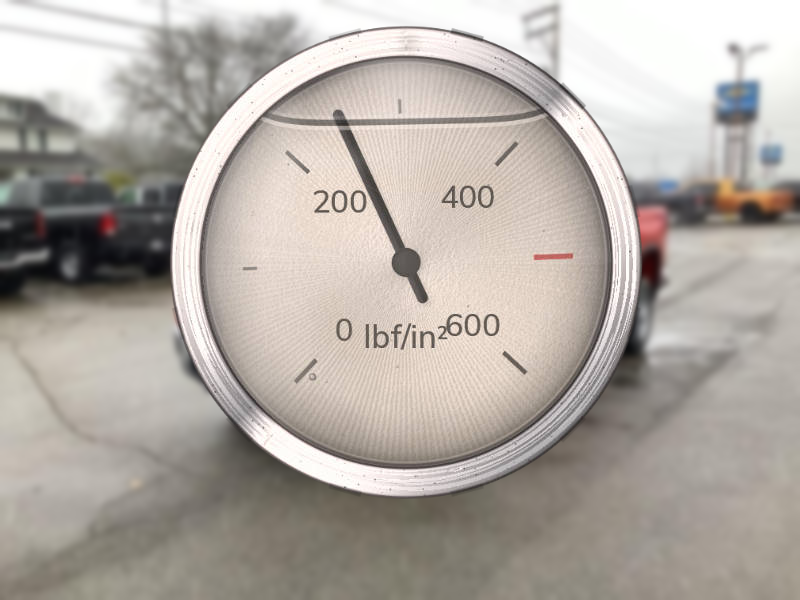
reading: {"value": 250, "unit": "psi"}
